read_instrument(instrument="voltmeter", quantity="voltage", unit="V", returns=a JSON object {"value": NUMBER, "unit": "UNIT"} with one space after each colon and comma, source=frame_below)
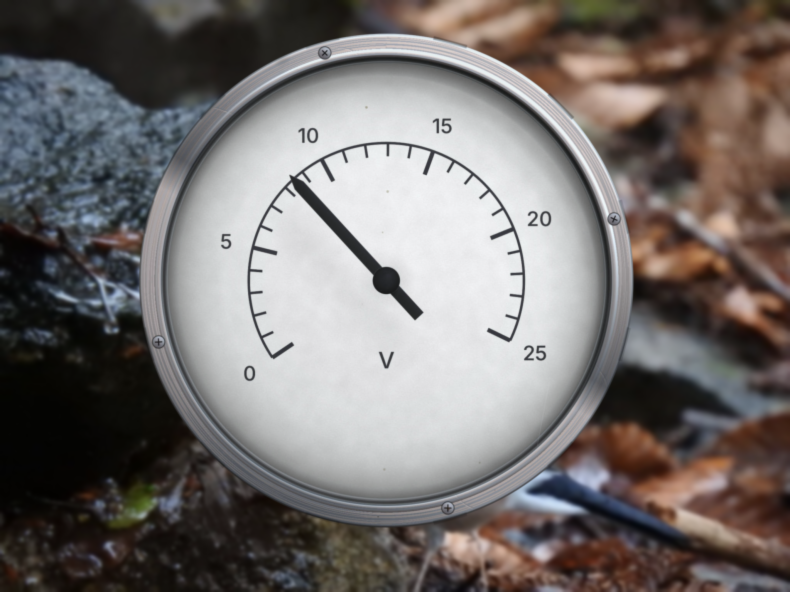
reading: {"value": 8.5, "unit": "V"}
